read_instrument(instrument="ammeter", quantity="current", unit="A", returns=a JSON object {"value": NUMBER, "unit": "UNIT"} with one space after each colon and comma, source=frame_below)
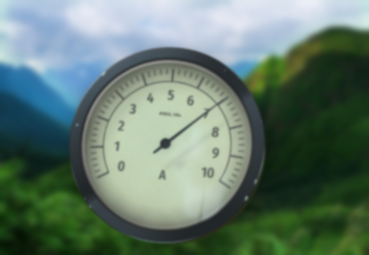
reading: {"value": 7, "unit": "A"}
